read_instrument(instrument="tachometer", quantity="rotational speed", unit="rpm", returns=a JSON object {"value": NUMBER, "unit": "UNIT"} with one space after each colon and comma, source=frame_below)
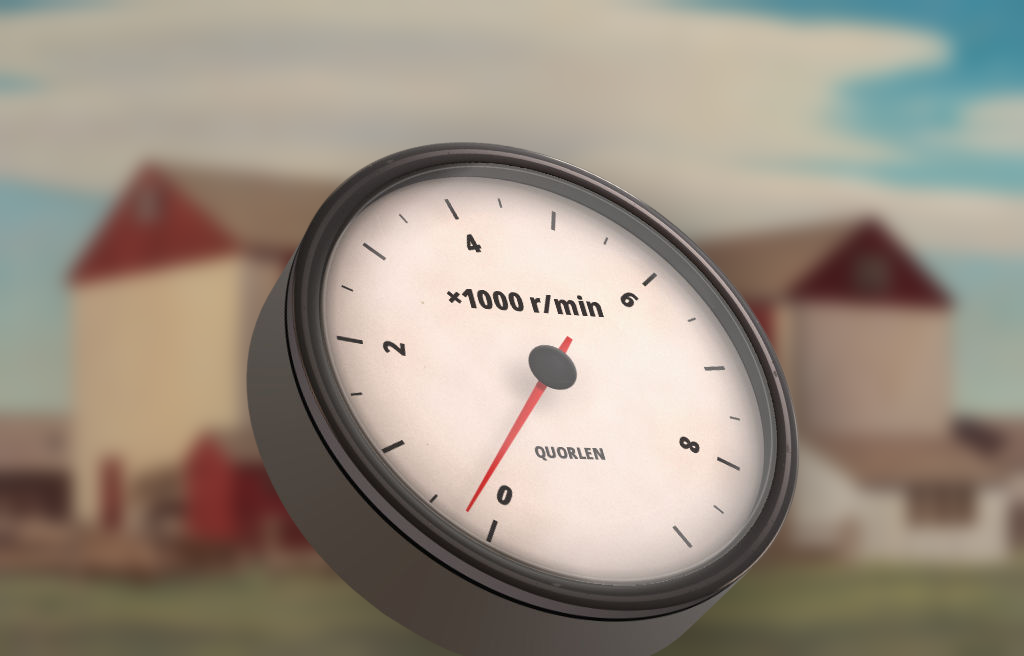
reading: {"value": 250, "unit": "rpm"}
